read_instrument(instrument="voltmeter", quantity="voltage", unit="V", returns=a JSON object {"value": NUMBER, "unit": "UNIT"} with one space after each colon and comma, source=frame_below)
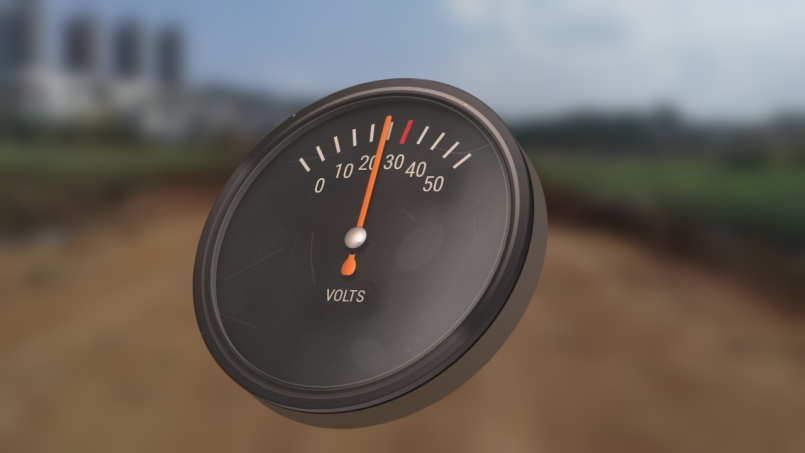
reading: {"value": 25, "unit": "V"}
